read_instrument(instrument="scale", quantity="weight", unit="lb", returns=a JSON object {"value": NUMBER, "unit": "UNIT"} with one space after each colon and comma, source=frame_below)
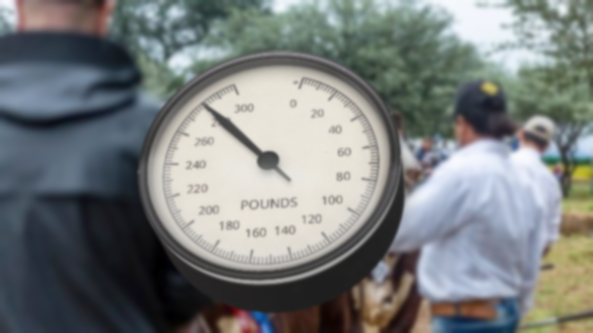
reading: {"value": 280, "unit": "lb"}
